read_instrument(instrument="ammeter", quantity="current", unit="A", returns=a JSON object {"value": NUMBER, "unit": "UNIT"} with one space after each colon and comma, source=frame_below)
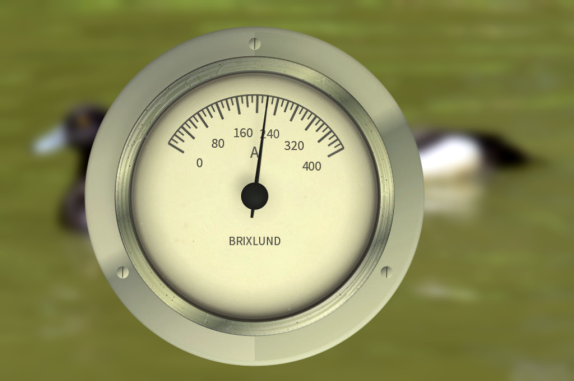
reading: {"value": 220, "unit": "A"}
